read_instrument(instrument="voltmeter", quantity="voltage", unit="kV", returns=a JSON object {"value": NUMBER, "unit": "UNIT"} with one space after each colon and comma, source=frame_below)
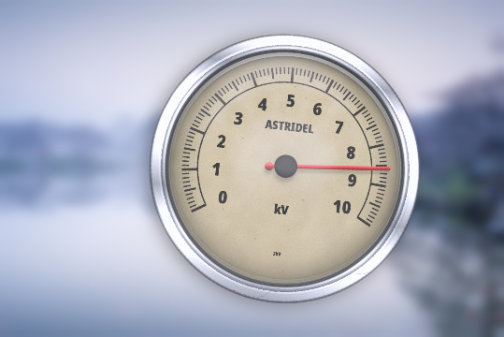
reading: {"value": 8.6, "unit": "kV"}
